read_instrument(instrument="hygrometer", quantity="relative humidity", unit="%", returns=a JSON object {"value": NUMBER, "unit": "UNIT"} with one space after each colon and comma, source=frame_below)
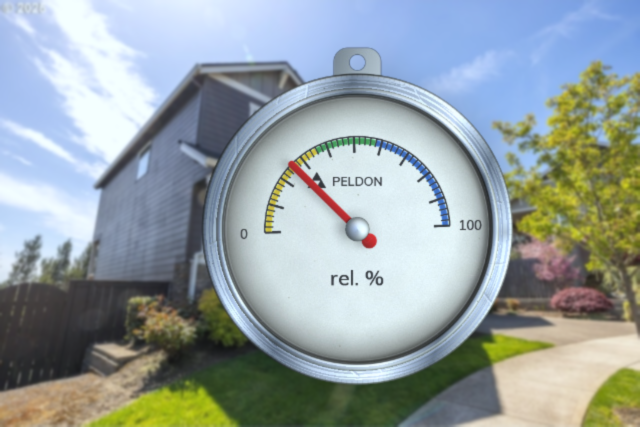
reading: {"value": 26, "unit": "%"}
